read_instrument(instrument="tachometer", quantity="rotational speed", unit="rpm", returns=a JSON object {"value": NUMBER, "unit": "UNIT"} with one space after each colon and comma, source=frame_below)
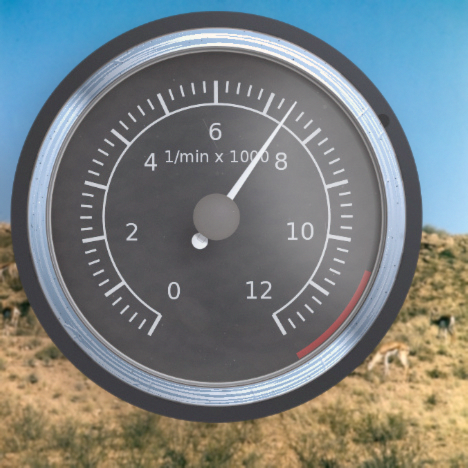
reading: {"value": 7400, "unit": "rpm"}
